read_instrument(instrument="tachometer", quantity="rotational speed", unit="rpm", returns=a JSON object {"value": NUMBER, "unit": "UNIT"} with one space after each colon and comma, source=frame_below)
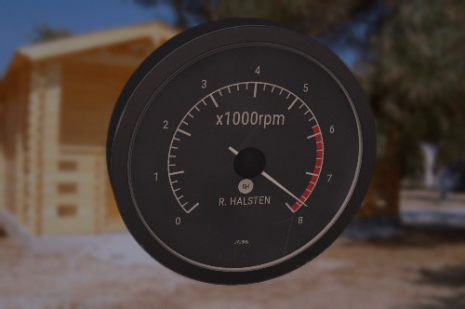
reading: {"value": 7700, "unit": "rpm"}
